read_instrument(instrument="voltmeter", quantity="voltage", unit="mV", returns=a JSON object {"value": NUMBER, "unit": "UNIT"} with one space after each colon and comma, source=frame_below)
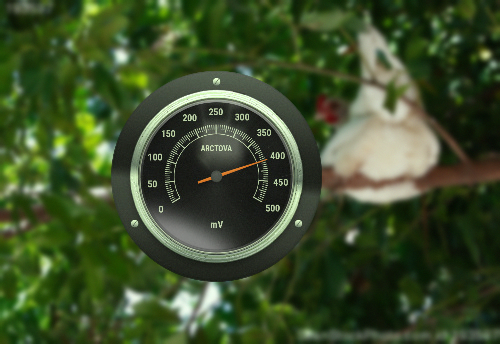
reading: {"value": 400, "unit": "mV"}
